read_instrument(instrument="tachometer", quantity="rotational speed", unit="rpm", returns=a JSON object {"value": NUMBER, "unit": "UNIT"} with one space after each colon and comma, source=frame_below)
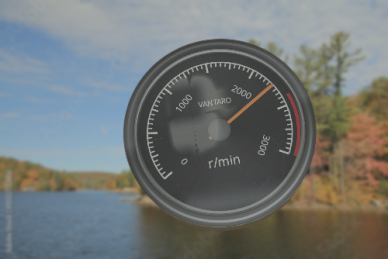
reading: {"value": 2250, "unit": "rpm"}
